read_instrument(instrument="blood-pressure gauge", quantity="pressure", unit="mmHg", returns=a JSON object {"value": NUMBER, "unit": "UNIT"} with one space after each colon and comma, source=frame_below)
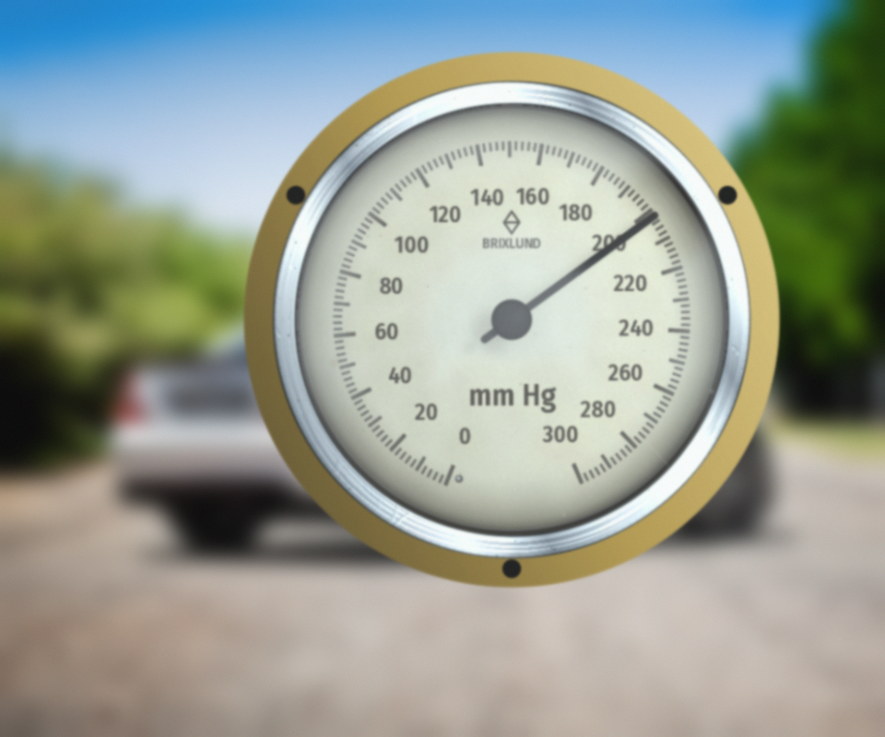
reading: {"value": 202, "unit": "mmHg"}
